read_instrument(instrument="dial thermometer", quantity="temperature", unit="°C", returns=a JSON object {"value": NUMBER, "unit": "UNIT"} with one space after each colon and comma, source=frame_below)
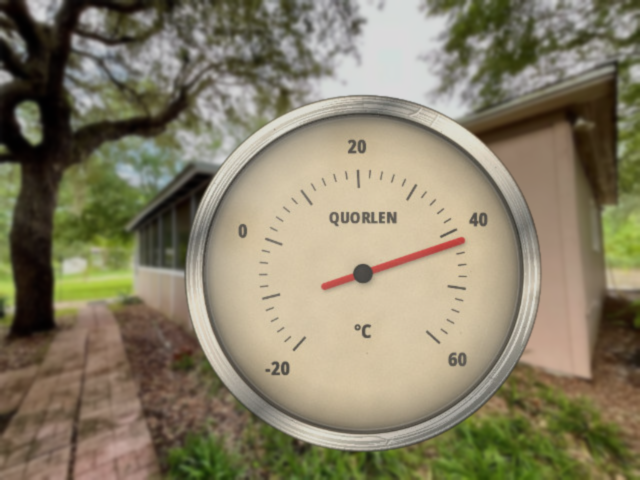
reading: {"value": 42, "unit": "°C"}
